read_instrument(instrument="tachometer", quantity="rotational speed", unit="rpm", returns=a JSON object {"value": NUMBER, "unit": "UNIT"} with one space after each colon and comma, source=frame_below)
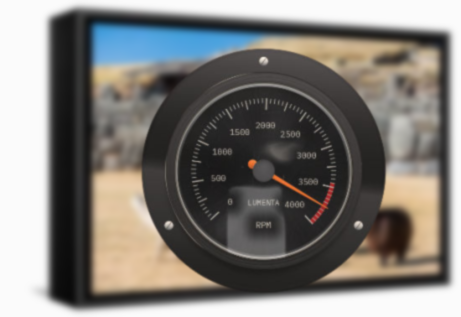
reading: {"value": 3750, "unit": "rpm"}
